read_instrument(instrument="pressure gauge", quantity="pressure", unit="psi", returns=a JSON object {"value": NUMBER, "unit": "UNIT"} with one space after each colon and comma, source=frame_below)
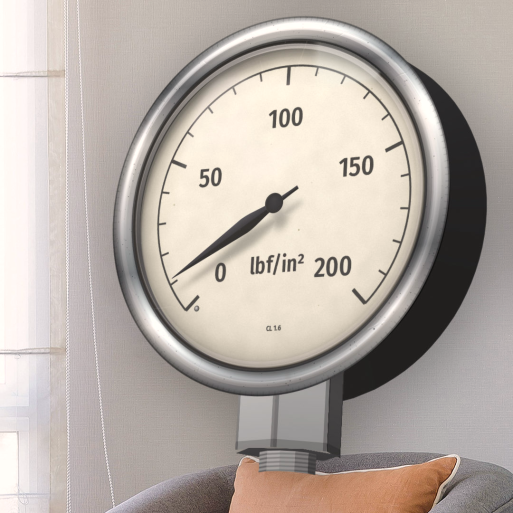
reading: {"value": 10, "unit": "psi"}
